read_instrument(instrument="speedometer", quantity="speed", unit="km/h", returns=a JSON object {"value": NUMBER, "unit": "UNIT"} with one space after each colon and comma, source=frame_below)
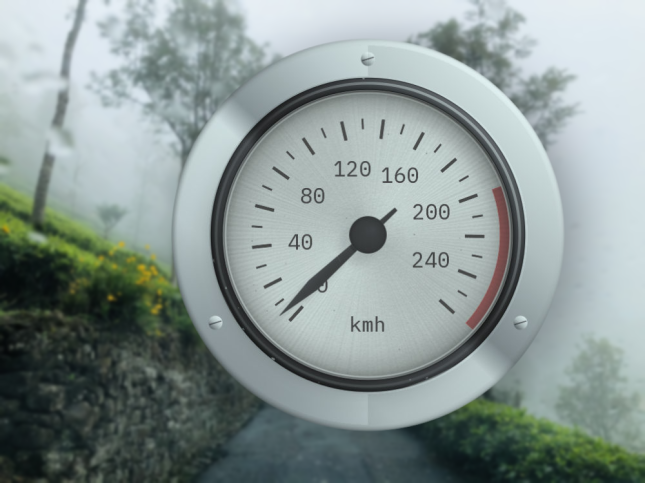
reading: {"value": 5, "unit": "km/h"}
